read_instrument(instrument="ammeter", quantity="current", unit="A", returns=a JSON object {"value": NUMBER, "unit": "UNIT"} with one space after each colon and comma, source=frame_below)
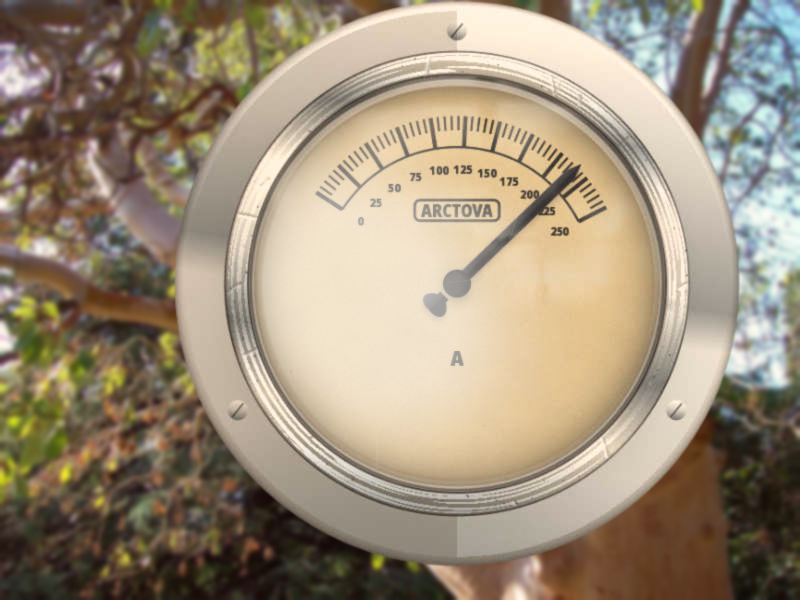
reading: {"value": 215, "unit": "A"}
